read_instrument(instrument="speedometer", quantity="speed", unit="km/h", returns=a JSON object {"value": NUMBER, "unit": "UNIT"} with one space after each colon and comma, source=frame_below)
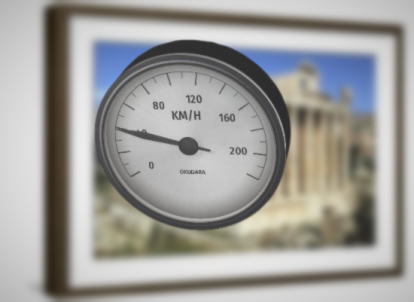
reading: {"value": 40, "unit": "km/h"}
